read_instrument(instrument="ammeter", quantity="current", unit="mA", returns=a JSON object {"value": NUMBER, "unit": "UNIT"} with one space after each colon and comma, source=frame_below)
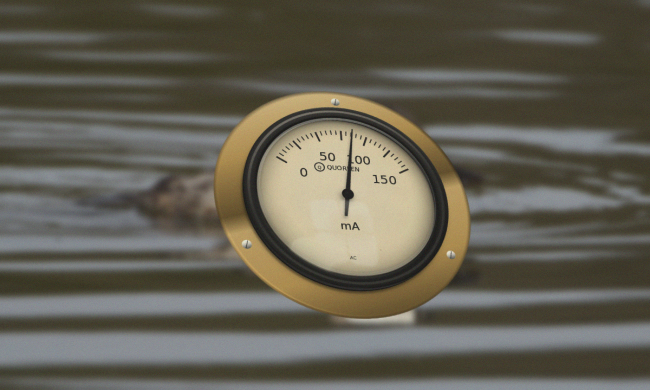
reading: {"value": 85, "unit": "mA"}
